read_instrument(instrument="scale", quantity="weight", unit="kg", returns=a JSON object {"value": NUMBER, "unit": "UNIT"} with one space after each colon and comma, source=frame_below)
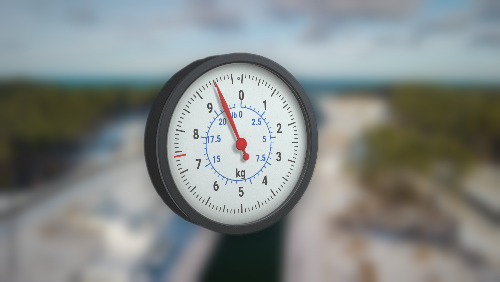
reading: {"value": 9.5, "unit": "kg"}
